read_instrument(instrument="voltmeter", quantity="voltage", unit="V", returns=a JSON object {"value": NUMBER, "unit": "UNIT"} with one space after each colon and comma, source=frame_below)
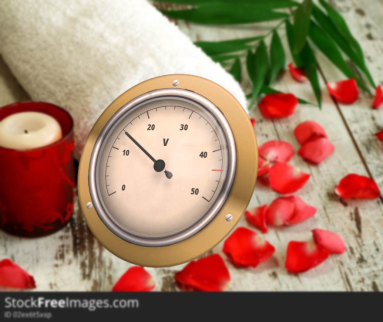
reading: {"value": 14, "unit": "V"}
